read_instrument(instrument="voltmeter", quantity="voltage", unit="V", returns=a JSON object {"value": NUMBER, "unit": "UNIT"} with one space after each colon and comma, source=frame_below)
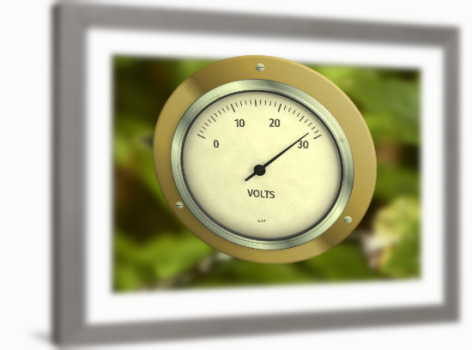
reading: {"value": 28, "unit": "V"}
